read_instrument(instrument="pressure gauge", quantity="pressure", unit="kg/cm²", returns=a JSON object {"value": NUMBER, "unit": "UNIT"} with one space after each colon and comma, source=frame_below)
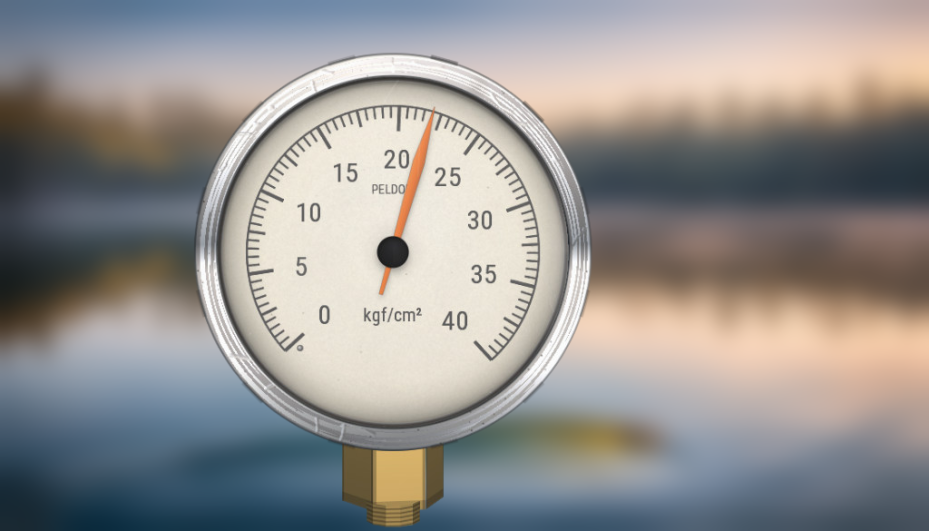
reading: {"value": 22, "unit": "kg/cm²"}
